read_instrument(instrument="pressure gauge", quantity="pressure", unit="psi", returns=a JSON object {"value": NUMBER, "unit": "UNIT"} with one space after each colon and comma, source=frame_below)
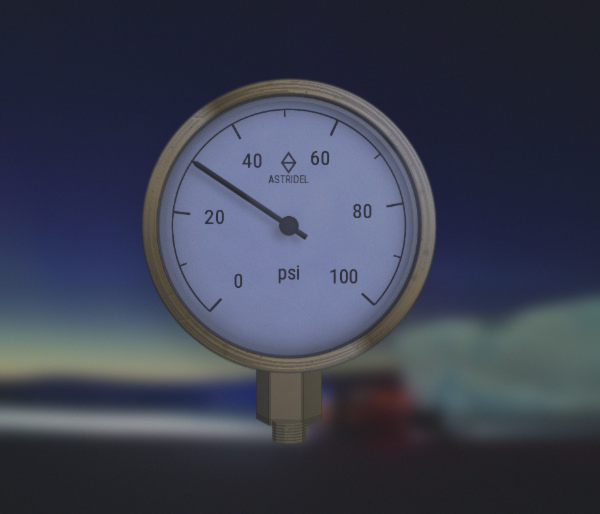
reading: {"value": 30, "unit": "psi"}
